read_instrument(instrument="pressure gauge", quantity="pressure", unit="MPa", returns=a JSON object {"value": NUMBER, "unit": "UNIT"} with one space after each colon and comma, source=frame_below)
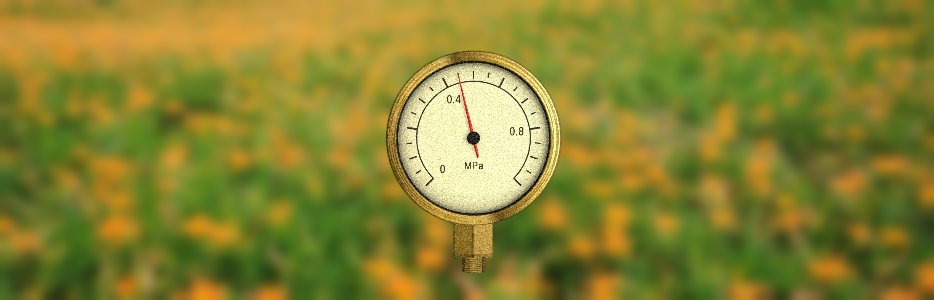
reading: {"value": 0.45, "unit": "MPa"}
